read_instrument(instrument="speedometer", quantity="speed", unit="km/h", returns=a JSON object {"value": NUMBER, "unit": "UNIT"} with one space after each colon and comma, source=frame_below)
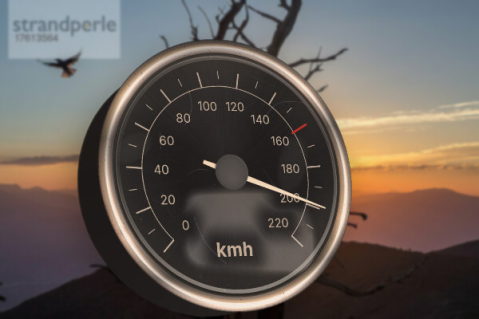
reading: {"value": 200, "unit": "km/h"}
